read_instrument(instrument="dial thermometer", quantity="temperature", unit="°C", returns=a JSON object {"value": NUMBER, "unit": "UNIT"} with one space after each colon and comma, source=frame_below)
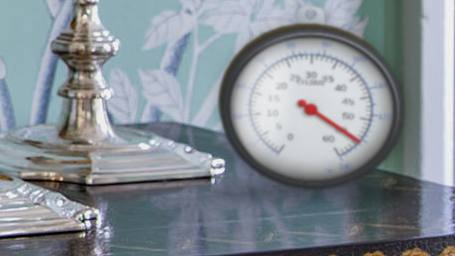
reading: {"value": 55, "unit": "°C"}
